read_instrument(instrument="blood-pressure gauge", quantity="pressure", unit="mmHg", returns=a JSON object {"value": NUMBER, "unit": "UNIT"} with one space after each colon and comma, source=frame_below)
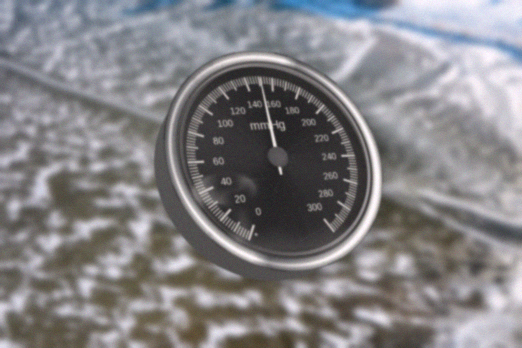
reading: {"value": 150, "unit": "mmHg"}
